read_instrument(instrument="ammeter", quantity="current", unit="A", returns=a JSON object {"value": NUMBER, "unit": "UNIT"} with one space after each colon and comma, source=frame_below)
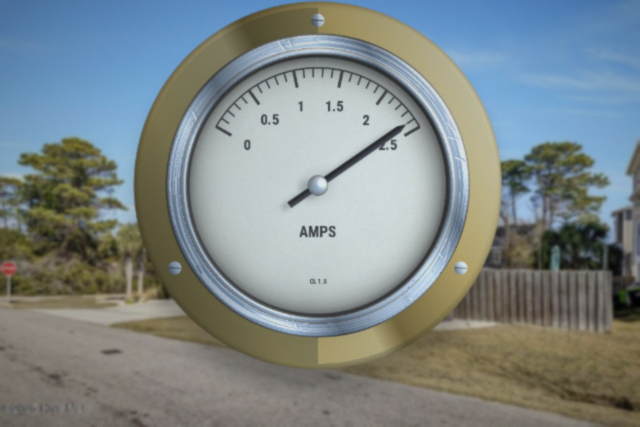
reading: {"value": 2.4, "unit": "A"}
